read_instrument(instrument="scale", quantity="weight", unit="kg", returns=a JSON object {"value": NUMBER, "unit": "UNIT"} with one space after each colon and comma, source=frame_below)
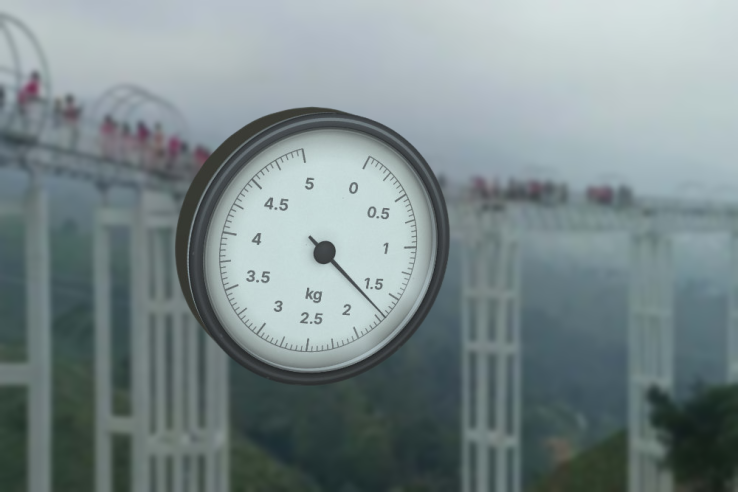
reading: {"value": 1.7, "unit": "kg"}
